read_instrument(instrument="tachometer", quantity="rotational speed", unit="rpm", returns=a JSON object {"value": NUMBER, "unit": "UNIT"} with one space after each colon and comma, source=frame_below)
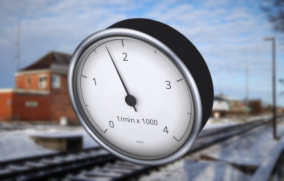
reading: {"value": 1750, "unit": "rpm"}
